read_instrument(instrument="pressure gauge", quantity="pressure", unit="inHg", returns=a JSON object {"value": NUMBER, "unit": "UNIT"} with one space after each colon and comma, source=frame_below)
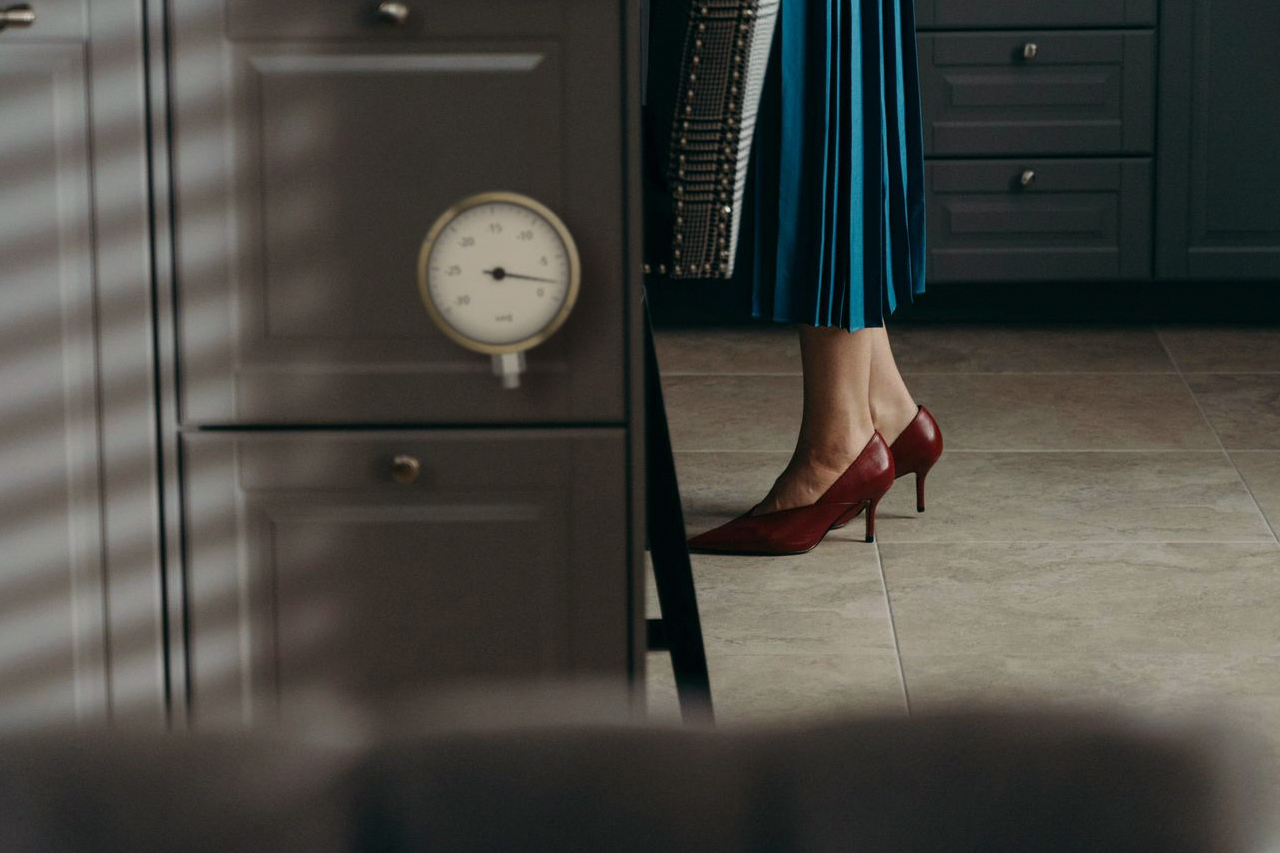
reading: {"value": -2, "unit": "inHg"}
